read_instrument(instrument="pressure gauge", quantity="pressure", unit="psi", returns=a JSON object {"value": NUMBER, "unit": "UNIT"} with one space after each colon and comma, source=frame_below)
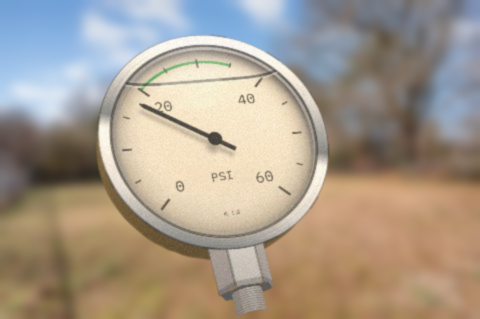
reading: {"value": 17.5, "unit": "psi"}
